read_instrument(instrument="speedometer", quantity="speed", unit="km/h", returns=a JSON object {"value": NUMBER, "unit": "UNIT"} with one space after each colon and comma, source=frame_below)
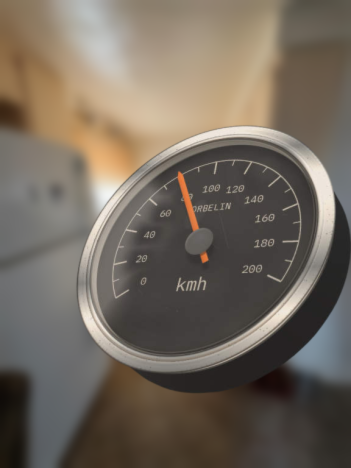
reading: {"value": 80, "unit": "km/h"}
